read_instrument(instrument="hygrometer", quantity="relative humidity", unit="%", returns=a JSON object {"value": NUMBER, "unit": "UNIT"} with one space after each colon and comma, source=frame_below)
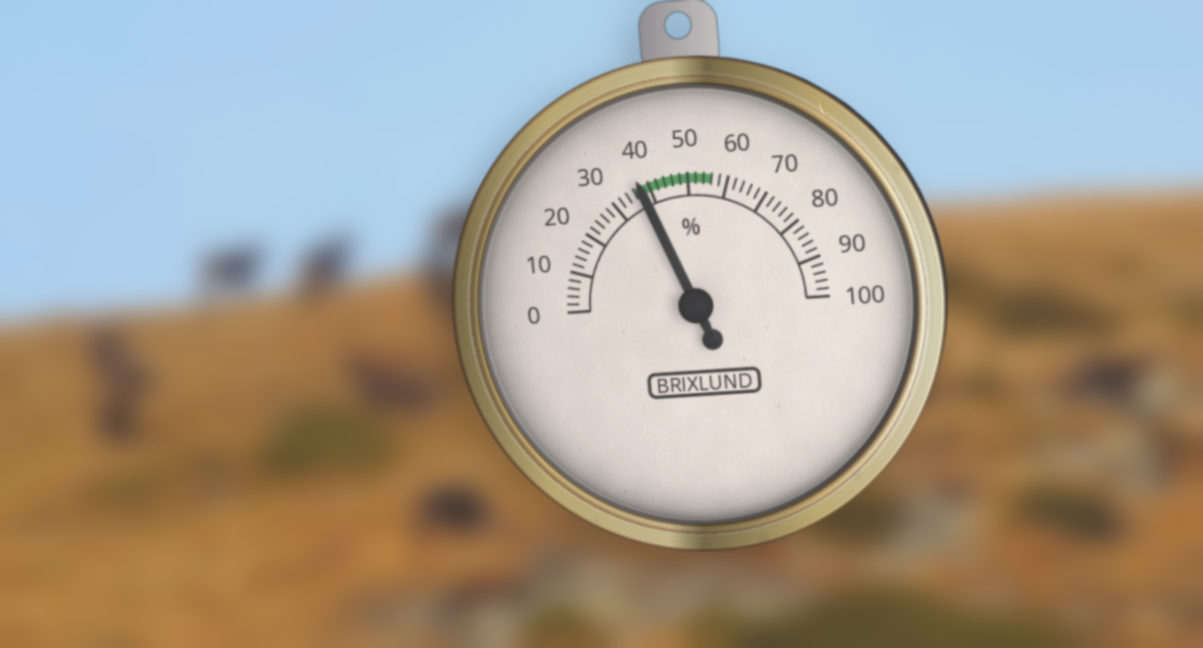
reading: {"value": 38, "unit": "%"}
